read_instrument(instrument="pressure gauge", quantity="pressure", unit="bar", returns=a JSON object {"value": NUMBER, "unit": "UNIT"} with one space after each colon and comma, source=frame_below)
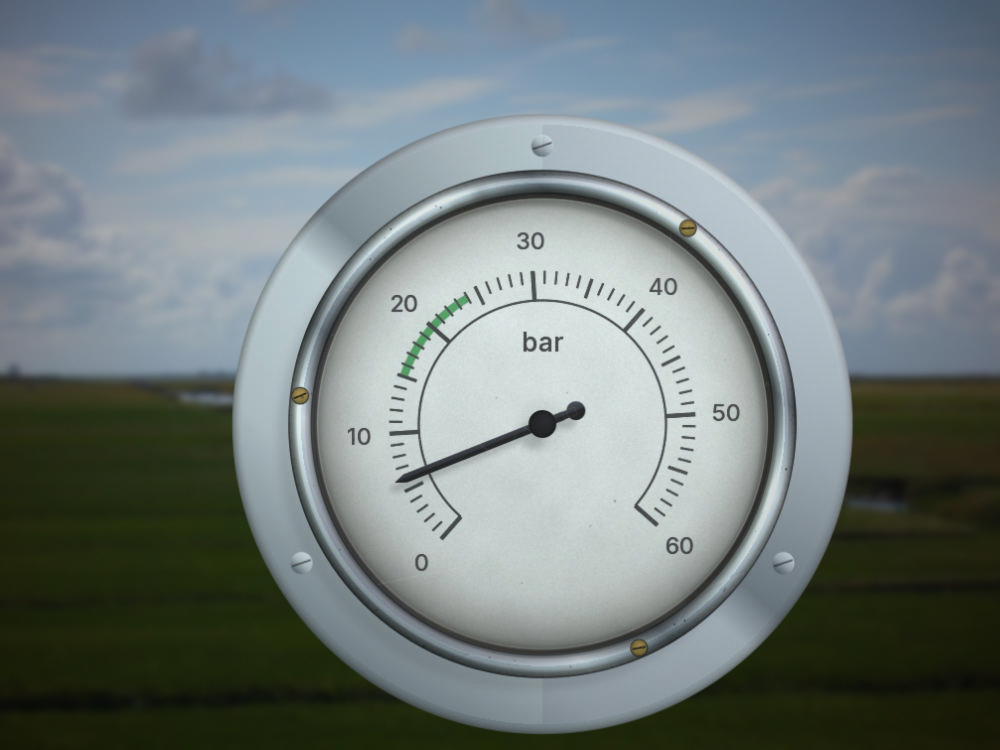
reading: {"value": 6, "unit": "bar"}
